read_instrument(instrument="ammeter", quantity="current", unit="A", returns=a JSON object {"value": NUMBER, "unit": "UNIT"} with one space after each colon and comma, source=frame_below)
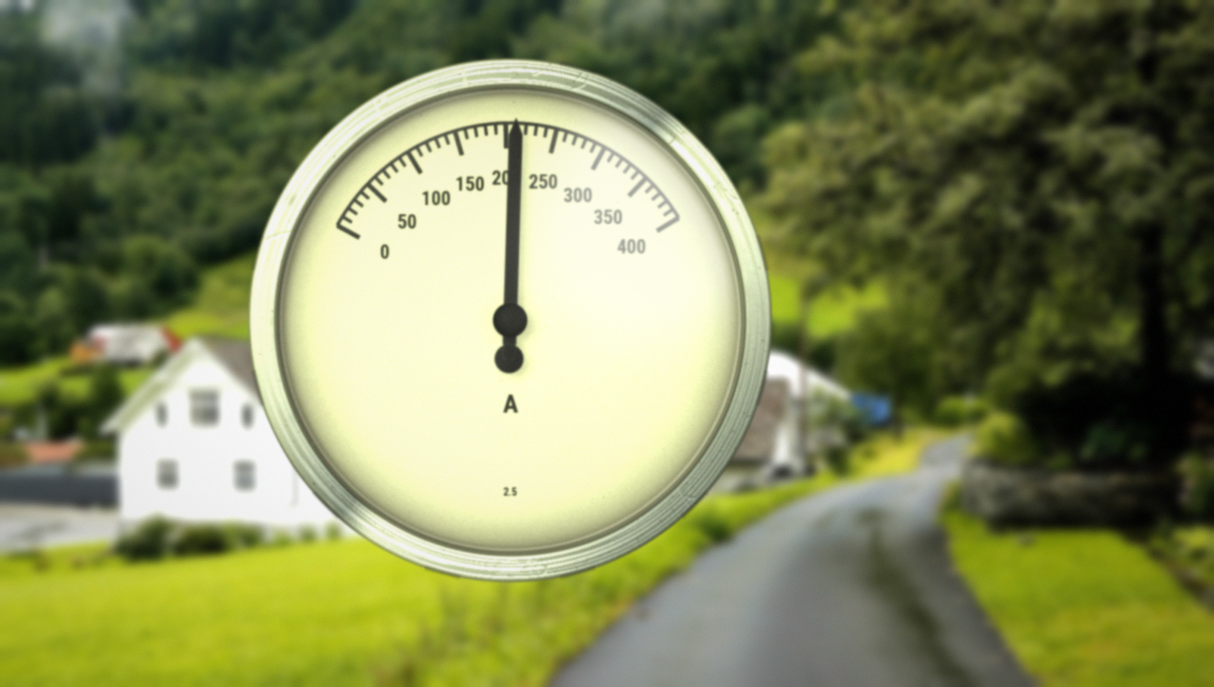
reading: {"value": 210, "unit": "A"}
